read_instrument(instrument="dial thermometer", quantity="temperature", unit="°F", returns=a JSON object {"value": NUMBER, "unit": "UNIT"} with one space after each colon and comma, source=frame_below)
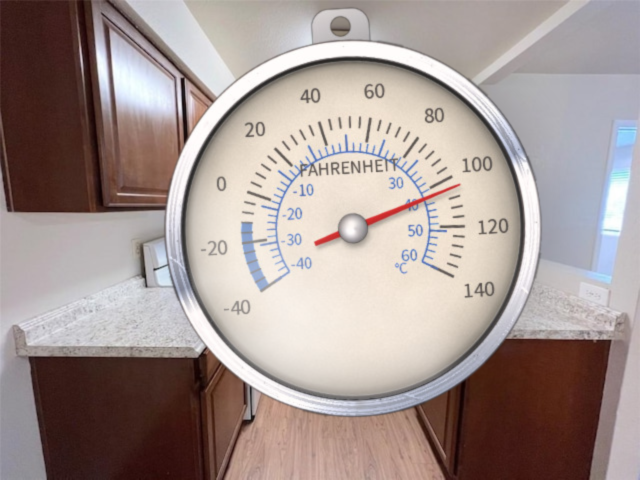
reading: {"value": 104, "unit": "°F"}
